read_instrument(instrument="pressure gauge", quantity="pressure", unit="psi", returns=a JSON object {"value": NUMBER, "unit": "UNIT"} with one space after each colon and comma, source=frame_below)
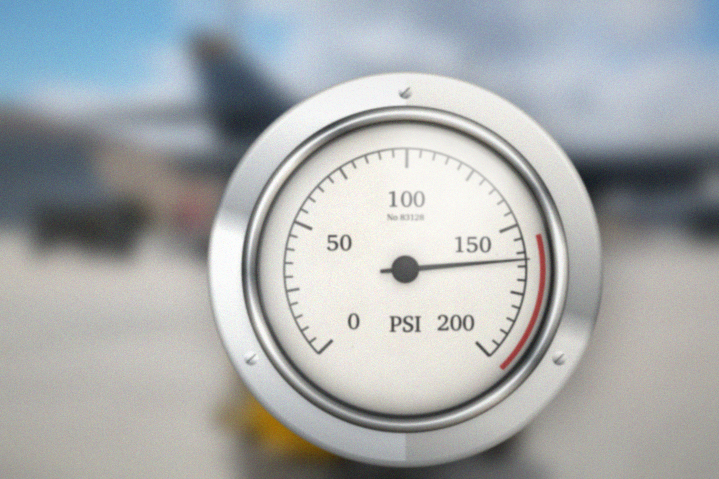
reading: {"value": 162.5, "unit": "psi"}
